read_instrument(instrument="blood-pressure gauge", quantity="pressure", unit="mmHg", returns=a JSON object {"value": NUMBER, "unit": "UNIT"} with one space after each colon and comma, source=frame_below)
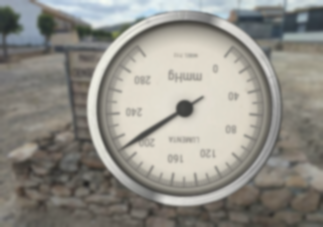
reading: {"value": 210, "unit": "mmHg"}
